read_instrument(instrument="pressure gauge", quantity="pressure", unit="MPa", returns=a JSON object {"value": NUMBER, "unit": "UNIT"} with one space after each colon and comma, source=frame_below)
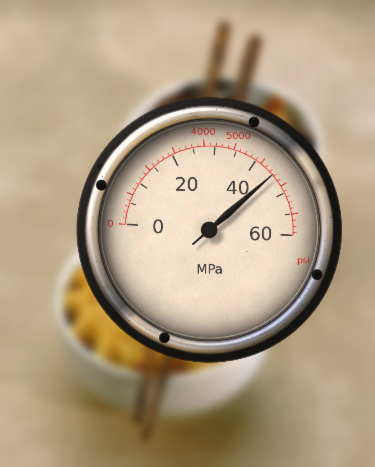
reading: {"value": 45, "unit": "MPa"}
